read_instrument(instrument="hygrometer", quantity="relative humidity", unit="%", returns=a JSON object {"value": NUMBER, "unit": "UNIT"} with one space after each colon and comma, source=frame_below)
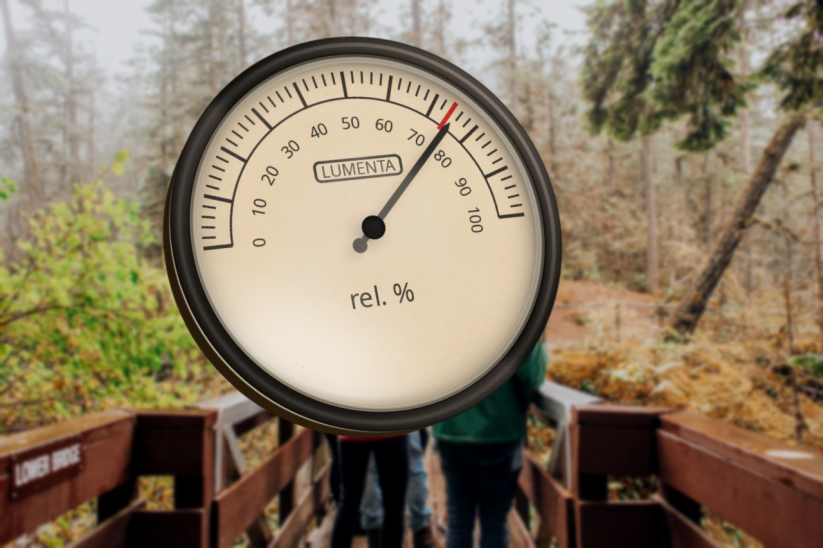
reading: {"value": 75, "unit": "%"}
